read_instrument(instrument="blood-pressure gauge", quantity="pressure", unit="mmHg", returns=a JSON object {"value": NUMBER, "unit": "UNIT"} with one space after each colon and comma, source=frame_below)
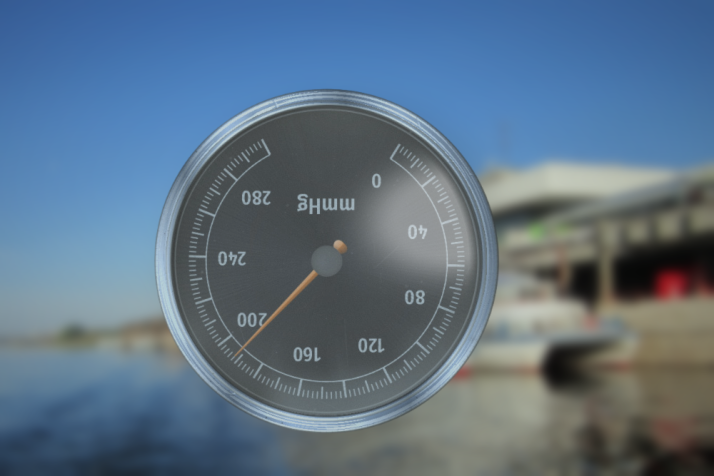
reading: {"value": 192, "unit": "mmHg"}
